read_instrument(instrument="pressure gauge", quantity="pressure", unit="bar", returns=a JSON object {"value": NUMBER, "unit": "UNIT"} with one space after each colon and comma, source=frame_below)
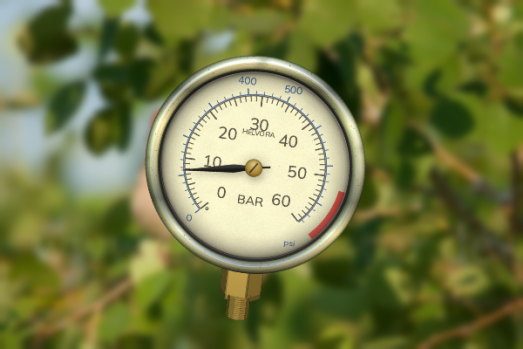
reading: {"value": 8, "unit": "bar"}
